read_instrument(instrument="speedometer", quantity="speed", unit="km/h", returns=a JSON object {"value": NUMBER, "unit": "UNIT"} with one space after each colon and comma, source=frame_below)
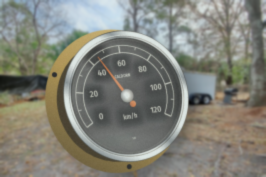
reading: {"value": 45, "unit": "km/h"}
